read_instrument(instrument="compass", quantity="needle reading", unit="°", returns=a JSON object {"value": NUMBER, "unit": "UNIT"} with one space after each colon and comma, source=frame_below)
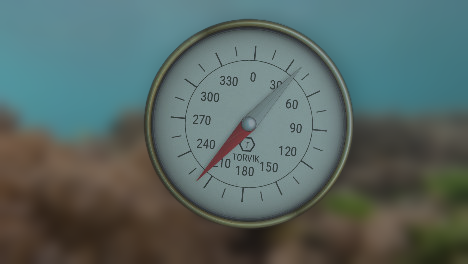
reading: {"value": 217.5, "unit": "°"}
